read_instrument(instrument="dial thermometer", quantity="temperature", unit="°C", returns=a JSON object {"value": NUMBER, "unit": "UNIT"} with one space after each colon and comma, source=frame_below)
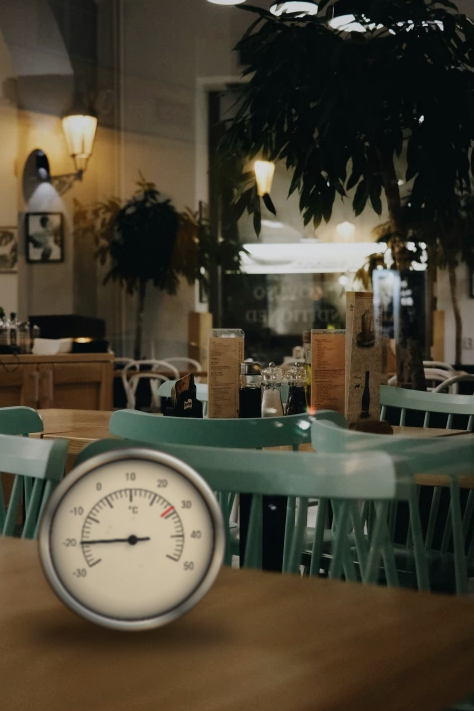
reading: {"value": -20, "unit": "°C"}
